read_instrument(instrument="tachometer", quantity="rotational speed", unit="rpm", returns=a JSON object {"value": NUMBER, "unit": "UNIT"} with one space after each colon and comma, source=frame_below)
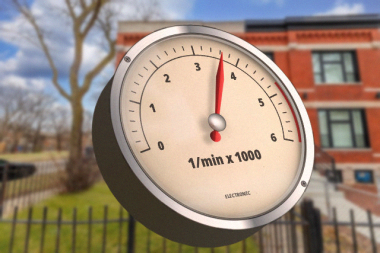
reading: {"value": 3600, "unit": "rpm"}
